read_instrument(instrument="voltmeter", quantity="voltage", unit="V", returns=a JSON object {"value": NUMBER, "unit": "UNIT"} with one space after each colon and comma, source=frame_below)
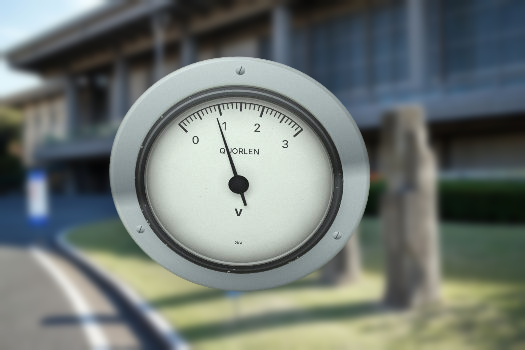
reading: {"value": 0.9, "unit": "V"}
